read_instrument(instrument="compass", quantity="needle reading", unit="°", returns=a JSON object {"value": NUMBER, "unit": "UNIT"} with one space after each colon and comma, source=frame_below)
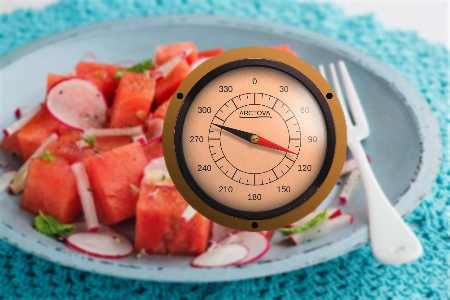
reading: {"value": 110, "unit": "°"}
